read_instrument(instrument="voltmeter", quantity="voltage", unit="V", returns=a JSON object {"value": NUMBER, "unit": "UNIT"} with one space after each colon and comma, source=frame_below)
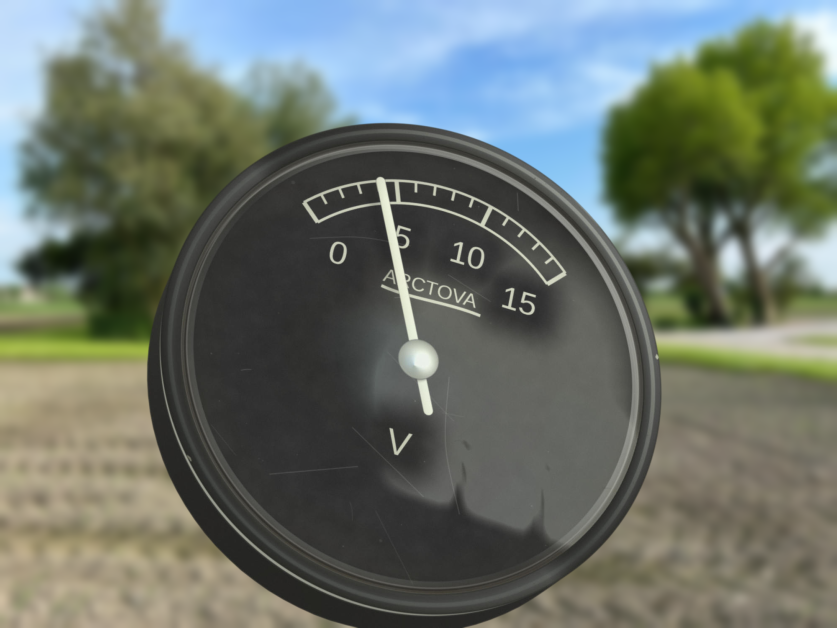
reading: {"value": 4, "unit": "V"}
